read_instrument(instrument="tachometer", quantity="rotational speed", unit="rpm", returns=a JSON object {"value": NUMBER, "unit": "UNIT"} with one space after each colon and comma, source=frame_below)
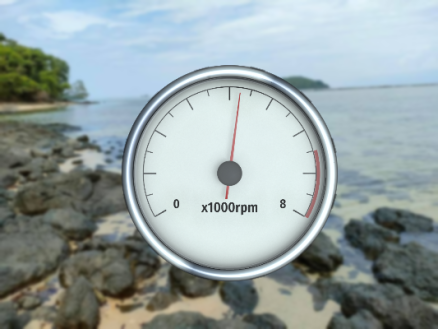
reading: {"value": 4250, "unit": "rpm"}
